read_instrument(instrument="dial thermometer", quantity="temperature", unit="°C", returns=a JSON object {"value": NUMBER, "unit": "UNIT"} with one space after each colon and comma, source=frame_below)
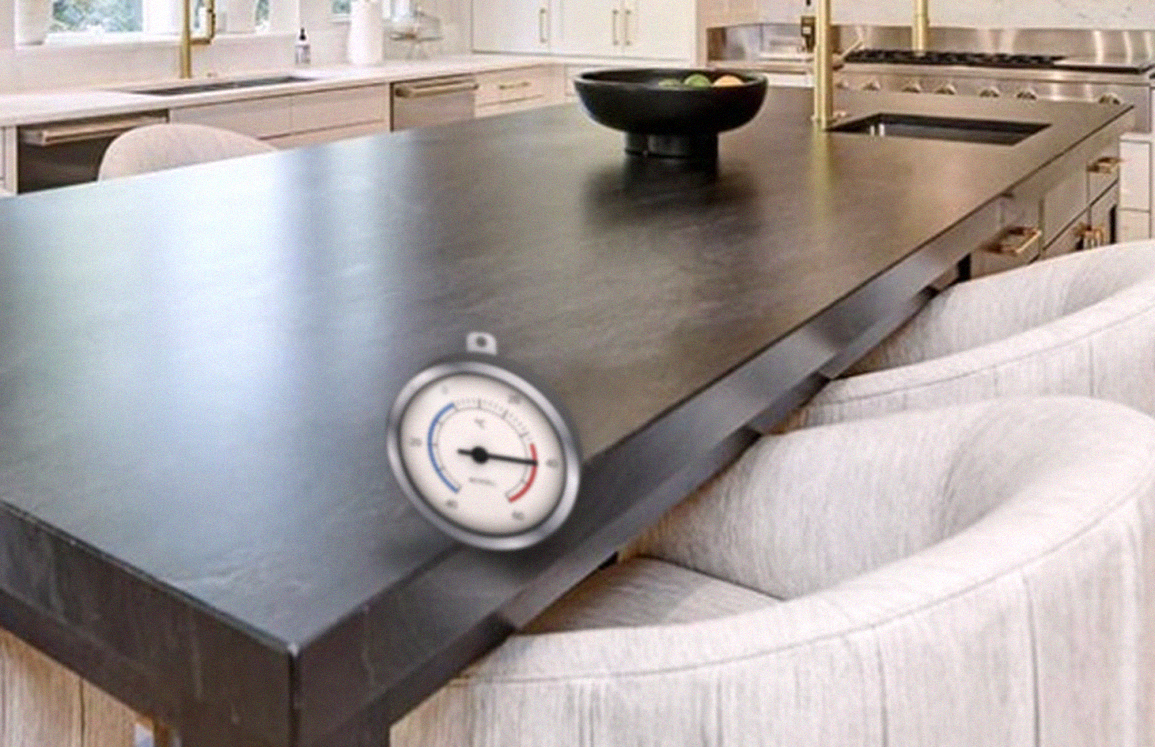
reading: {"value": 40, "unit": "°C"}
